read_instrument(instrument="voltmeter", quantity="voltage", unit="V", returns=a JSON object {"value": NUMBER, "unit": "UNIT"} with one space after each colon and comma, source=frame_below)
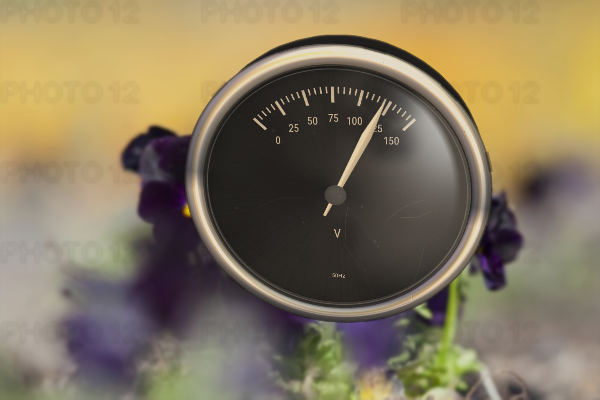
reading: {"value": 120, "unit": "V"}
